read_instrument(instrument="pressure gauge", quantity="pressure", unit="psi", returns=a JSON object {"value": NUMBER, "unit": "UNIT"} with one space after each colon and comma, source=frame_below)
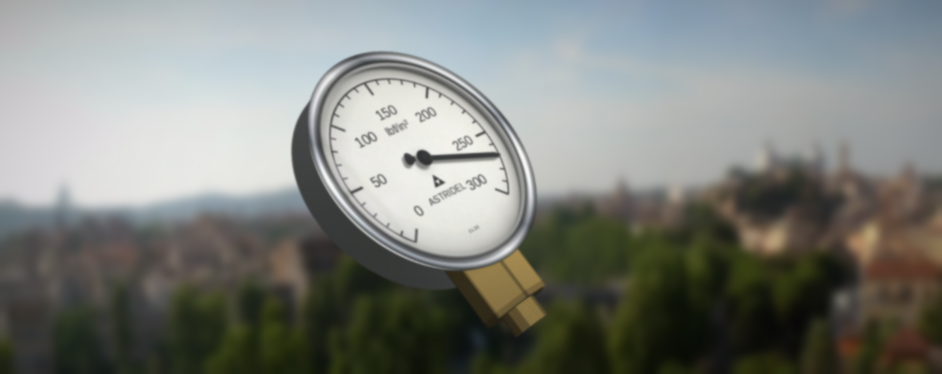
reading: {"value": 270, "unit": "psi"}
